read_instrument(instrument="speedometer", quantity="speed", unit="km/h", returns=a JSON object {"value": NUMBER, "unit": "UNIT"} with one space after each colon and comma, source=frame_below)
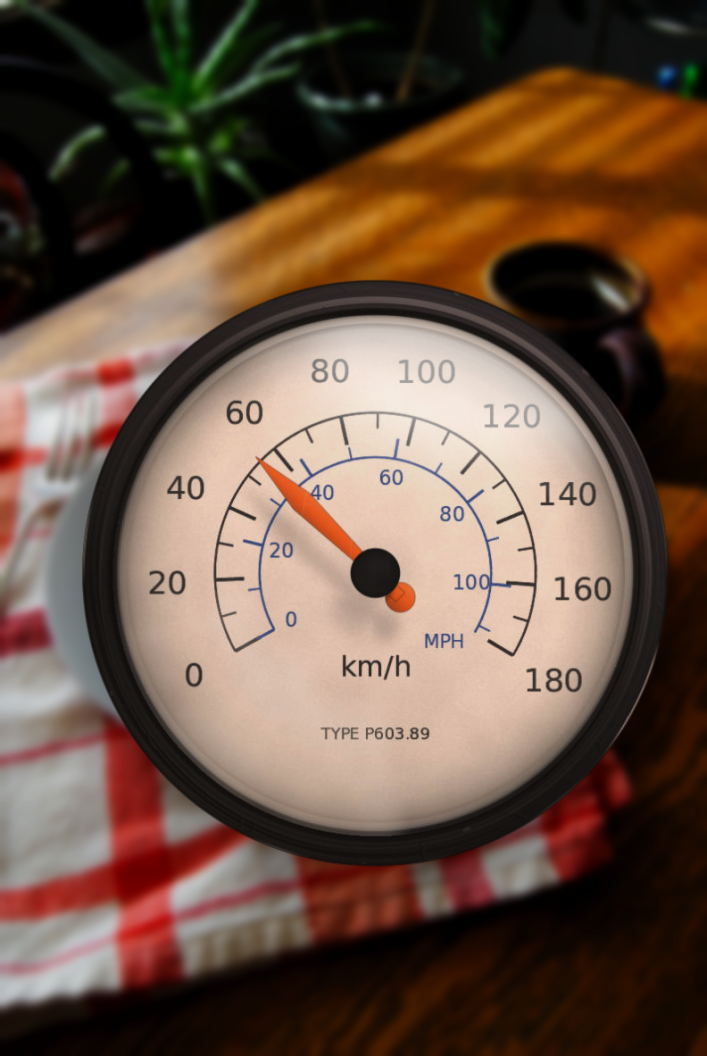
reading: {"value": 55, "unit": "km/h"}
